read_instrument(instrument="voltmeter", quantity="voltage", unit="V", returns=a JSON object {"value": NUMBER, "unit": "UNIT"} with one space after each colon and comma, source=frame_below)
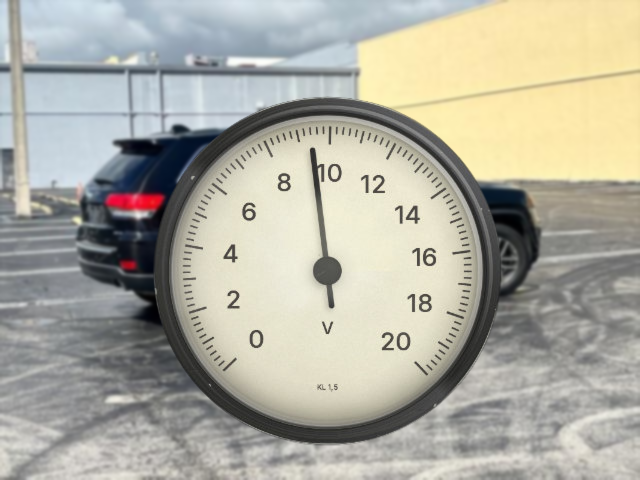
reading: {"value": 9.4, "unit": "V"}
